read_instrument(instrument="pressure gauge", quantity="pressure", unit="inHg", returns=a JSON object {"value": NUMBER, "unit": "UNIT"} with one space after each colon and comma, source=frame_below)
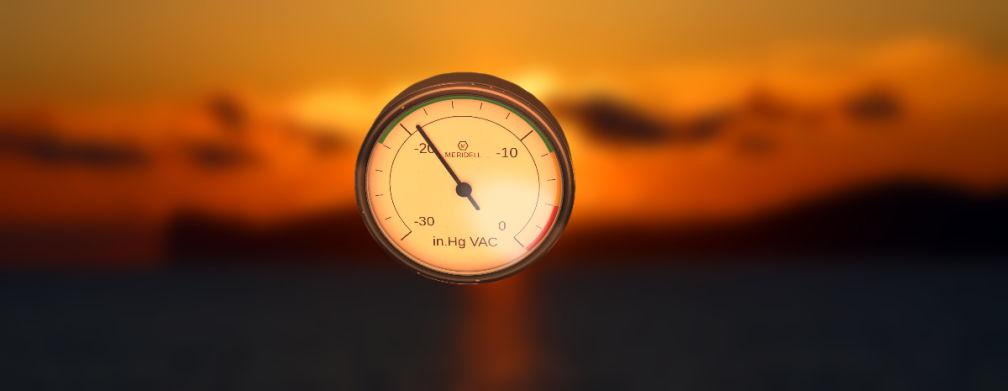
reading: {"value": -19, "unit": "inHg"}
